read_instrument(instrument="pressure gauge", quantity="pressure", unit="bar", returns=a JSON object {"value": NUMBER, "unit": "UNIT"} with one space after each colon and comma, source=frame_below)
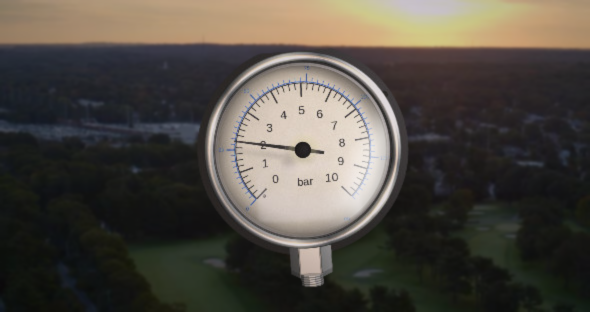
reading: {"value": 2, "unit": "bar"}
